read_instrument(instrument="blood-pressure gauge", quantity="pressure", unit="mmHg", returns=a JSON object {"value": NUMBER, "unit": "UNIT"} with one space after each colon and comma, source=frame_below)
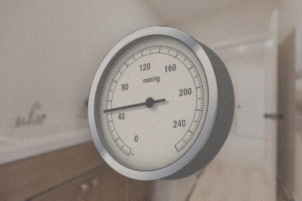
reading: {"value": 50, "unit": "mmHg"}
